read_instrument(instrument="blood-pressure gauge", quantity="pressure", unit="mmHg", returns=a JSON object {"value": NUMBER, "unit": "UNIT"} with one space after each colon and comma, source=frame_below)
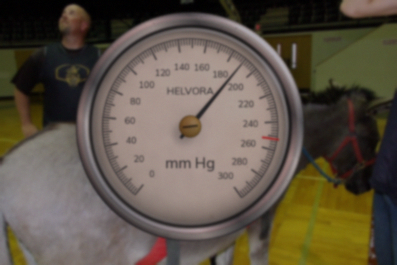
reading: {"value": 190, "unit": "mmHg"}
